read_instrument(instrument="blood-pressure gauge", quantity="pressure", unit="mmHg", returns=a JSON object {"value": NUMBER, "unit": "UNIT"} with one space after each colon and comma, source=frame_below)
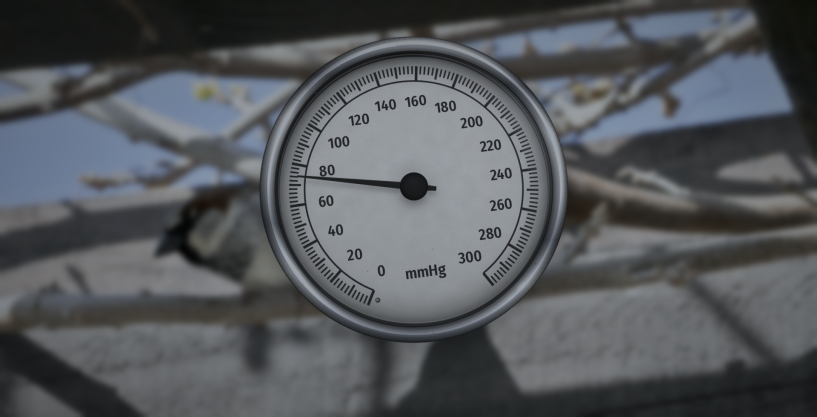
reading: {"value": 74, "unit": "mmHg"}
